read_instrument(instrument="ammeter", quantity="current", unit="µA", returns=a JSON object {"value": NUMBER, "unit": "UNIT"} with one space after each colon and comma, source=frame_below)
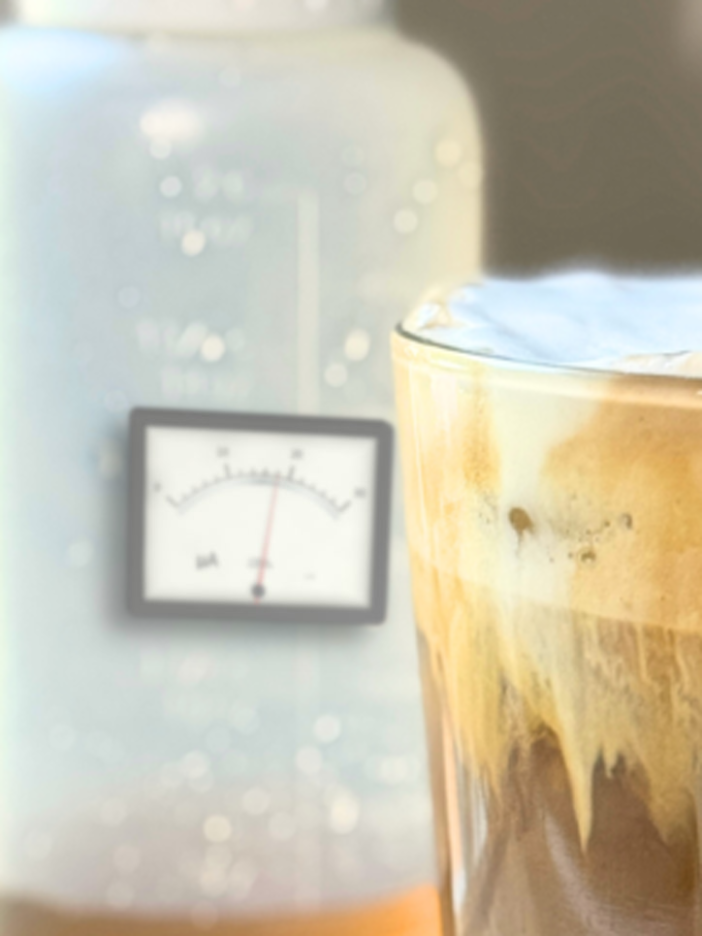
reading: {"value": 18, "unit": "µA"}
